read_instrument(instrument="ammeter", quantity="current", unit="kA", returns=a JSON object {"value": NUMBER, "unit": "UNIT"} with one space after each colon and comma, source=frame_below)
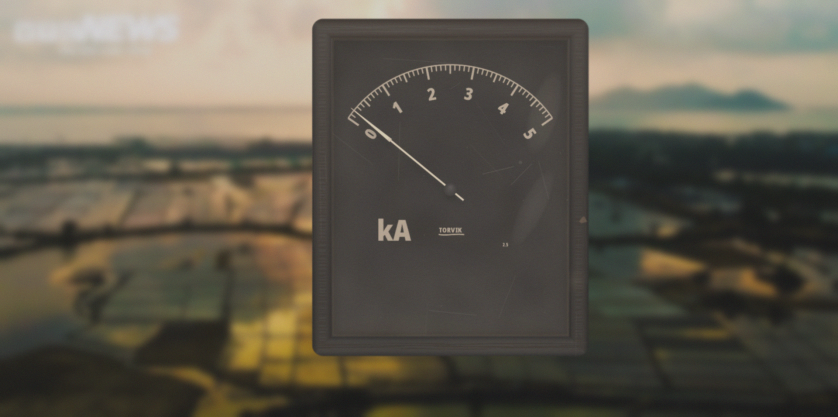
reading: {"value": 0.2, "unit": "kA"}
